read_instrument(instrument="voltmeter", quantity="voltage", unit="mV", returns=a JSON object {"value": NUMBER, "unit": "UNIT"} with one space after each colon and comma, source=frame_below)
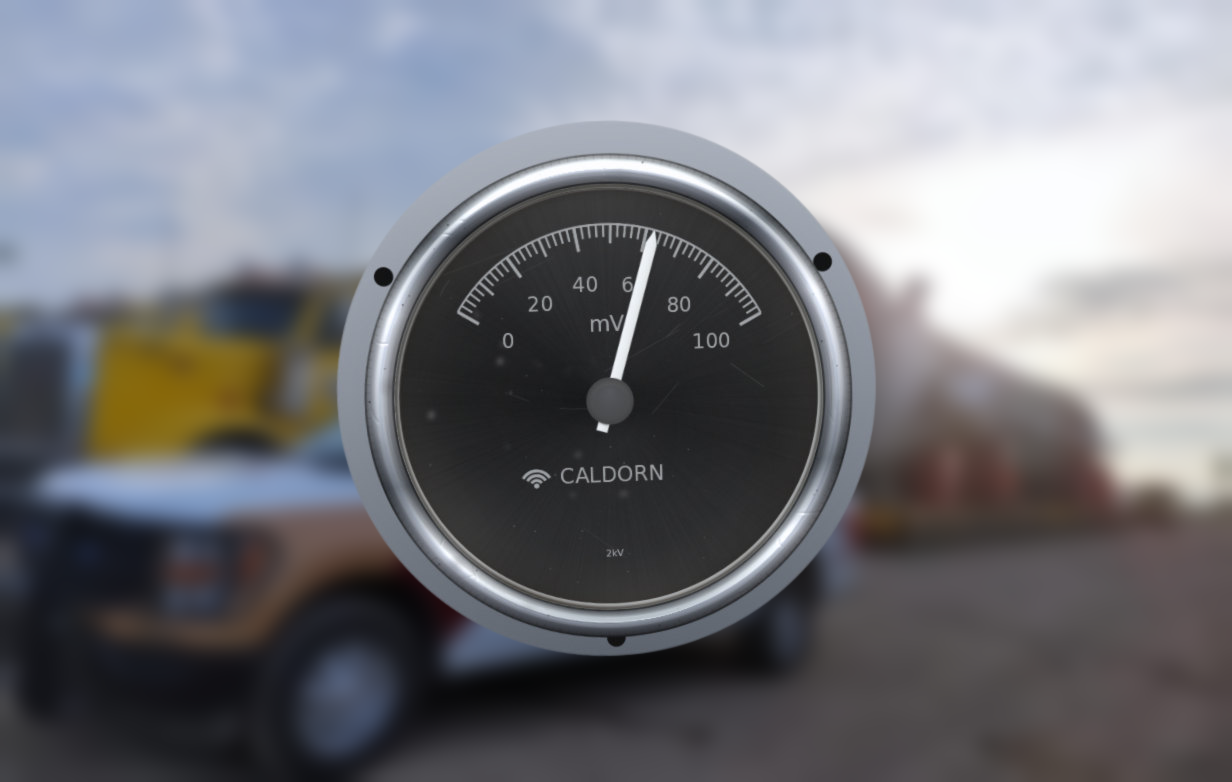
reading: {"value": 62, "unit": "mV"}
